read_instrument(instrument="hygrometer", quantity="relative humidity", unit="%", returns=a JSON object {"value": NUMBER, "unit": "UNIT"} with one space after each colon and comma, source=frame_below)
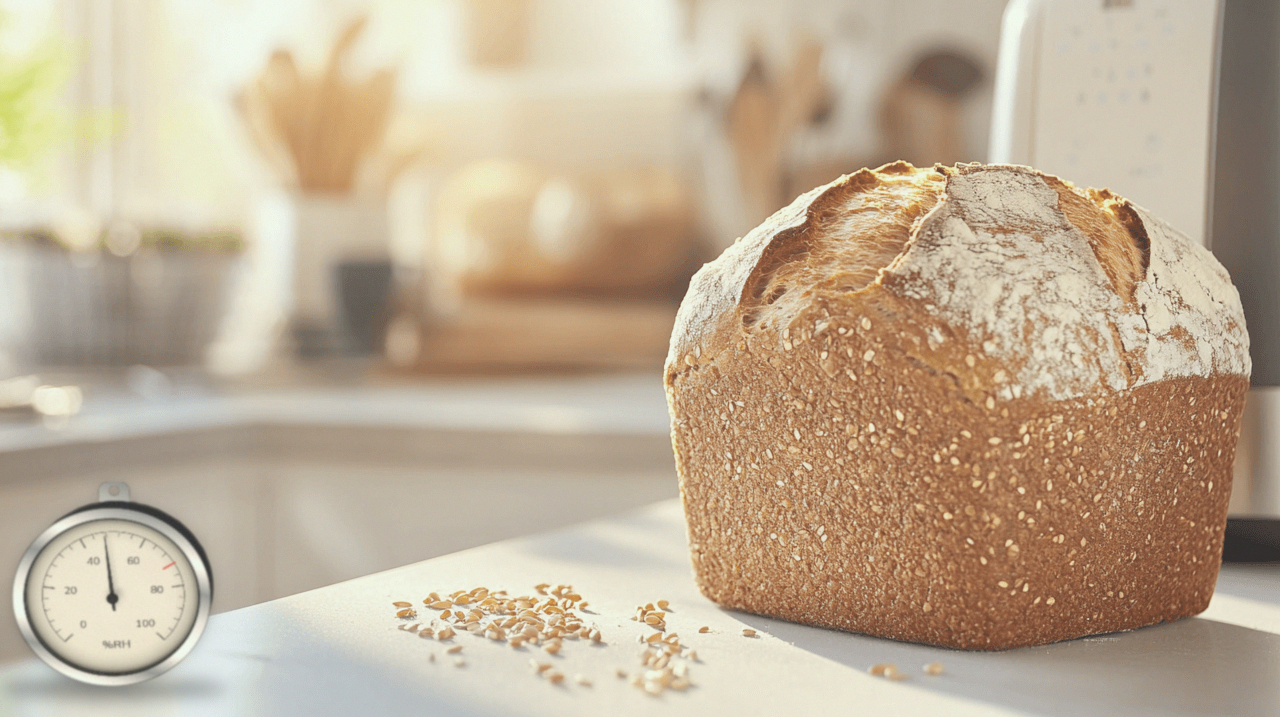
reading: {"value": 48, "unit": "%"}
